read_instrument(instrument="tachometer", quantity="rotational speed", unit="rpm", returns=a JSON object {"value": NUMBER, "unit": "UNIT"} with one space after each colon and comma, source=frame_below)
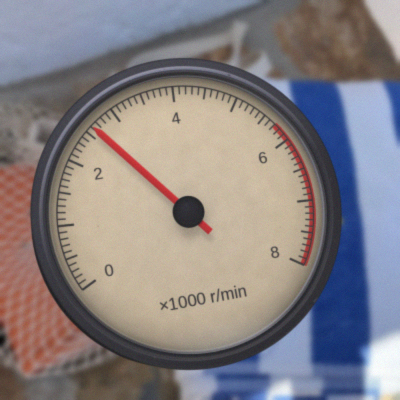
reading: {"value": 2600, "unit": "rpm"}
